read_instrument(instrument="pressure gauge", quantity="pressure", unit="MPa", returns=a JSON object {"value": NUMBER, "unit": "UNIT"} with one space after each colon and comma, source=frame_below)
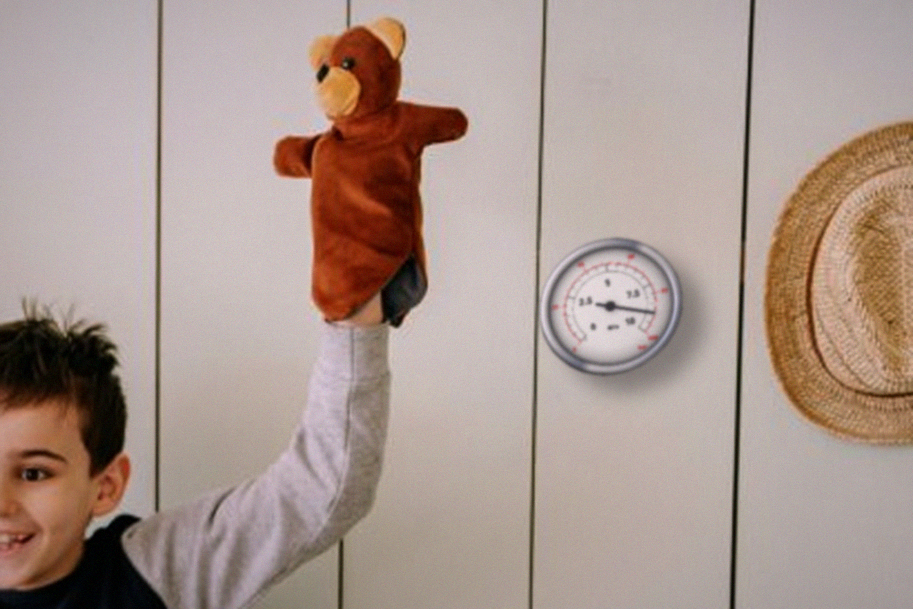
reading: {"value": 9, "unit": "MPa"}
